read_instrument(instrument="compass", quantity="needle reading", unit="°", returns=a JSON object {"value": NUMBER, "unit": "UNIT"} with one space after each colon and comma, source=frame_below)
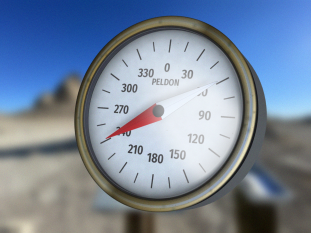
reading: {"value": 240, "unit": "°"}
